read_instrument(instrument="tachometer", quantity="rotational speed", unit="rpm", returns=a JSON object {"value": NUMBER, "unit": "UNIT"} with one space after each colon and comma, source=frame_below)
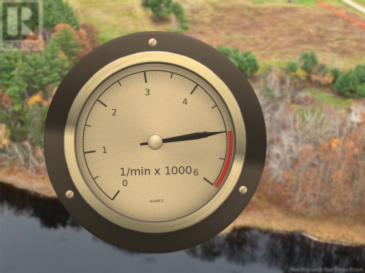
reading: {"value": 5000, "unit": "rpm"}
